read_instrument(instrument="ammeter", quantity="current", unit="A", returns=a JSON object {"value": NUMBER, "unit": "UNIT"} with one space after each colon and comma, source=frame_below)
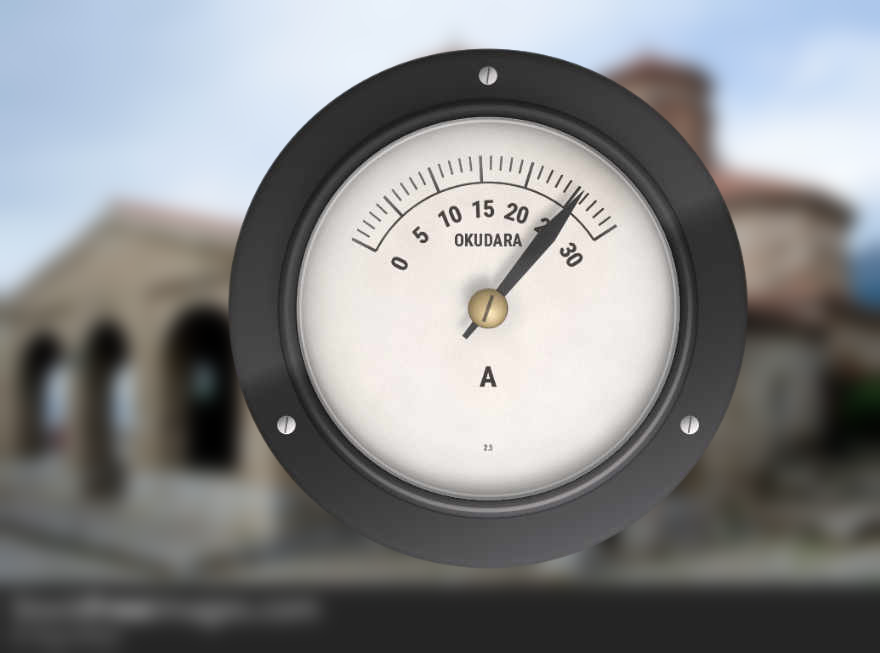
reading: {"value": 25.5, "unit": "A"}
